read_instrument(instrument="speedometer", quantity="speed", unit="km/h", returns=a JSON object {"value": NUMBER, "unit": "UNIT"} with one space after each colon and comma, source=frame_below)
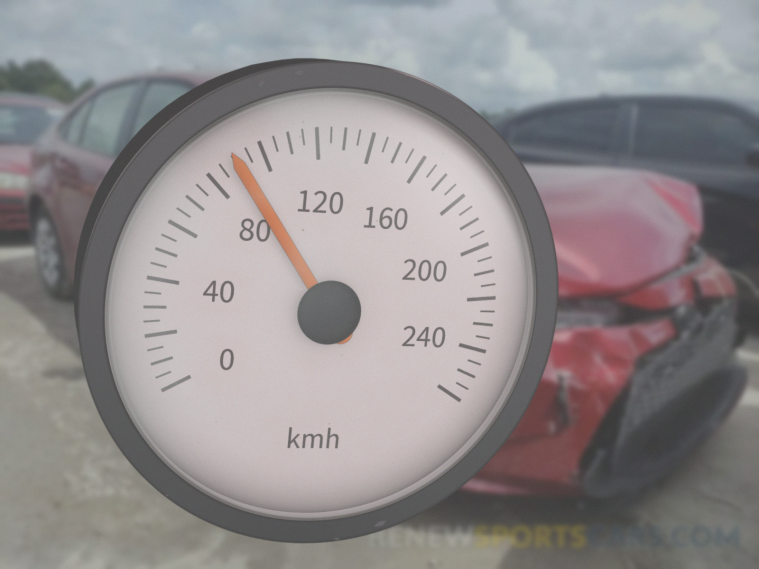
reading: {"value": 90, "unit": "km/h"}
